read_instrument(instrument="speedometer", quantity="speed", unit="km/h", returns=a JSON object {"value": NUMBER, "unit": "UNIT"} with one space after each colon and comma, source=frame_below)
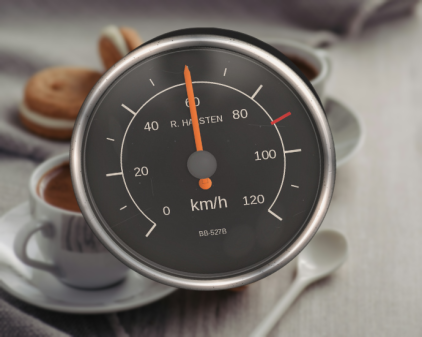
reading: {"value": 60, "unit": "km/h"}
